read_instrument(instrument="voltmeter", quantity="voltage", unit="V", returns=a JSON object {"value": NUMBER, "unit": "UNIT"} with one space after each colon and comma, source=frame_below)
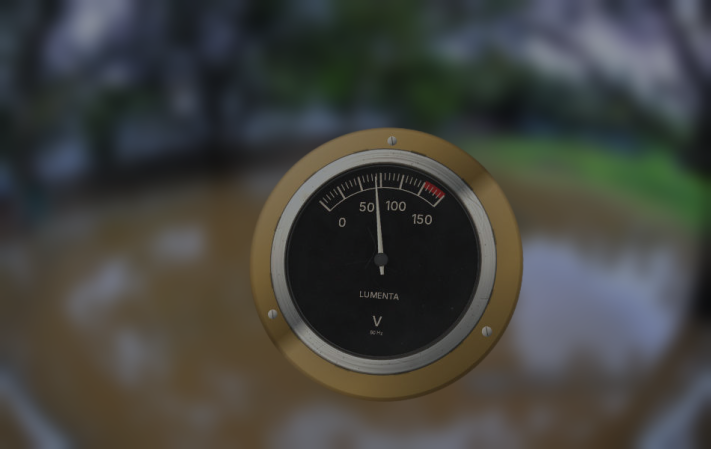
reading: {"value": 70, "unit": "V"}
